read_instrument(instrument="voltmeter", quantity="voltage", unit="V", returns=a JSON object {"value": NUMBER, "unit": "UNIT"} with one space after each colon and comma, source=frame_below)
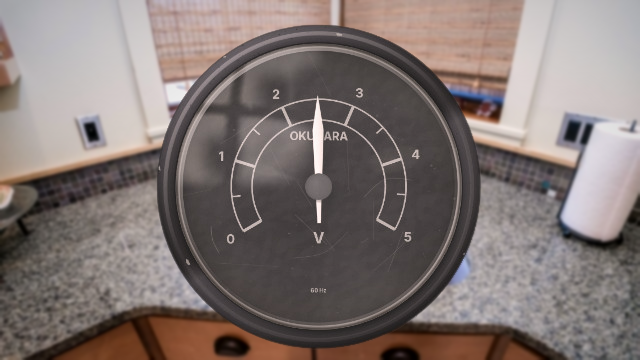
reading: {"value": 2.5, "unit": "V"}
